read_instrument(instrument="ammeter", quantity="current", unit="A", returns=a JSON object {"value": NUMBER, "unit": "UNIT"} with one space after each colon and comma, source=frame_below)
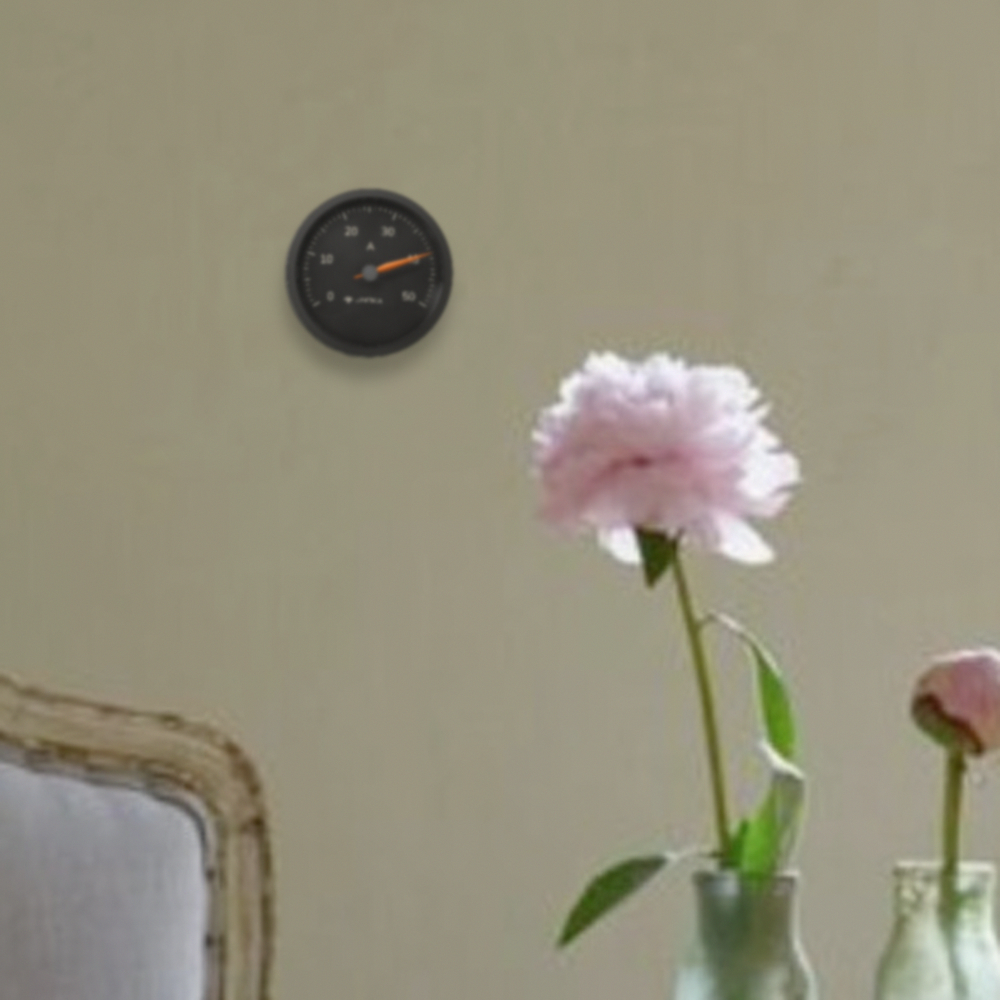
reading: {"value": 40, "unit": "A"}
